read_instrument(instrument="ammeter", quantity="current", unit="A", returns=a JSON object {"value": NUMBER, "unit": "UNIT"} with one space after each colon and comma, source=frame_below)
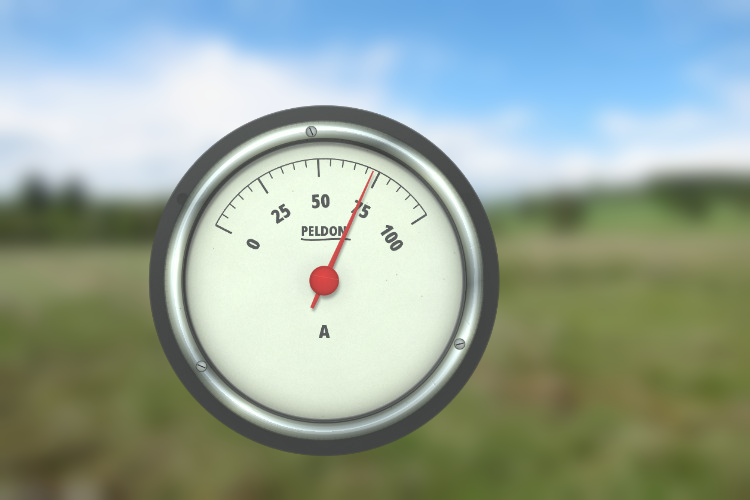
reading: {"value": 72.5, "unit": "A"}
